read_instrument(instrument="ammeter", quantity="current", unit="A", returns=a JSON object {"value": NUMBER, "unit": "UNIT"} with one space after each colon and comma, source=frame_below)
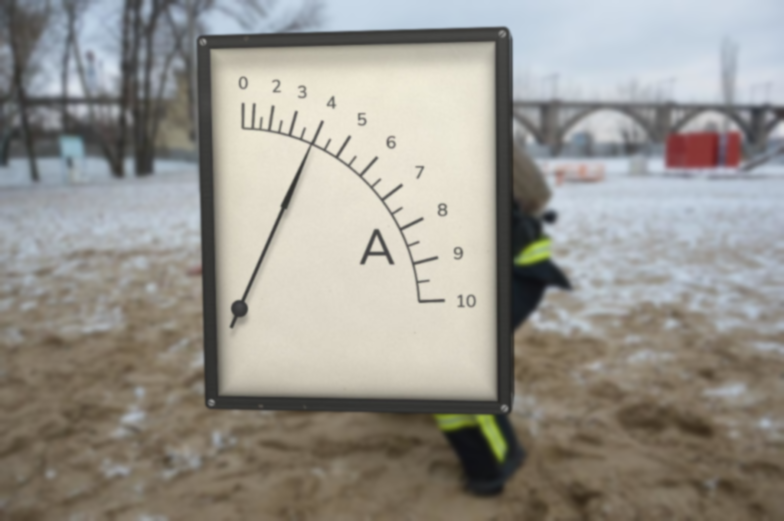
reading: {"value": 4, "unit": "A"}
